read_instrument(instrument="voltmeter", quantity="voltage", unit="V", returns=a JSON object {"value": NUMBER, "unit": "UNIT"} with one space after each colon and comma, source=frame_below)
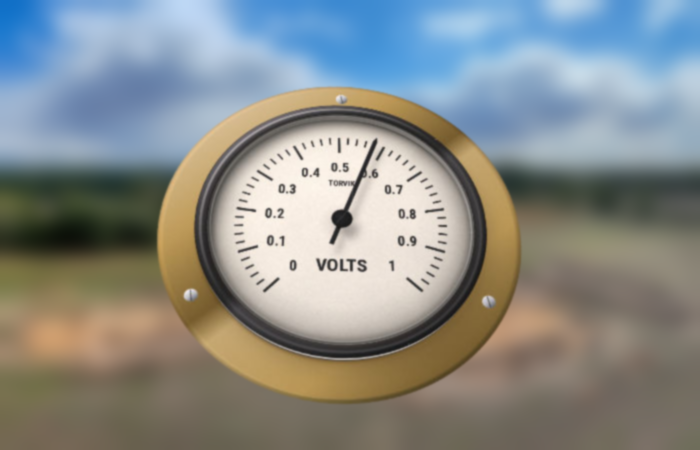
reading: {"value": 0.58, "unit": "V"}
